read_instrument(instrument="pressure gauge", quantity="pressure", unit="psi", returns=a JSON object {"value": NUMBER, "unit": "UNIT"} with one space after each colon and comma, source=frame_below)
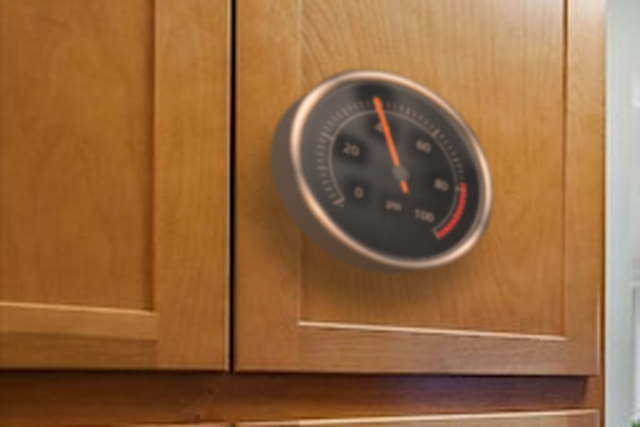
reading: {"value": 40, "unit": "psi"}
